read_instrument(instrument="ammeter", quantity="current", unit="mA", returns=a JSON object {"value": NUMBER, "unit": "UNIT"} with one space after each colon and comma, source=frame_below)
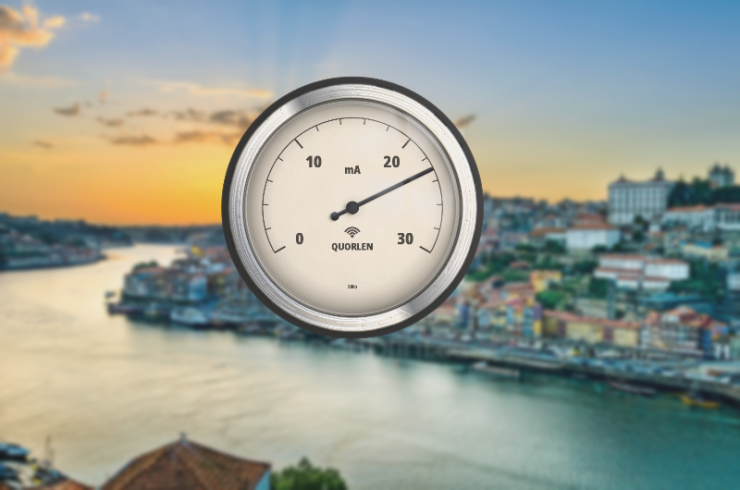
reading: {"value": 23, "unit": "mA"}
